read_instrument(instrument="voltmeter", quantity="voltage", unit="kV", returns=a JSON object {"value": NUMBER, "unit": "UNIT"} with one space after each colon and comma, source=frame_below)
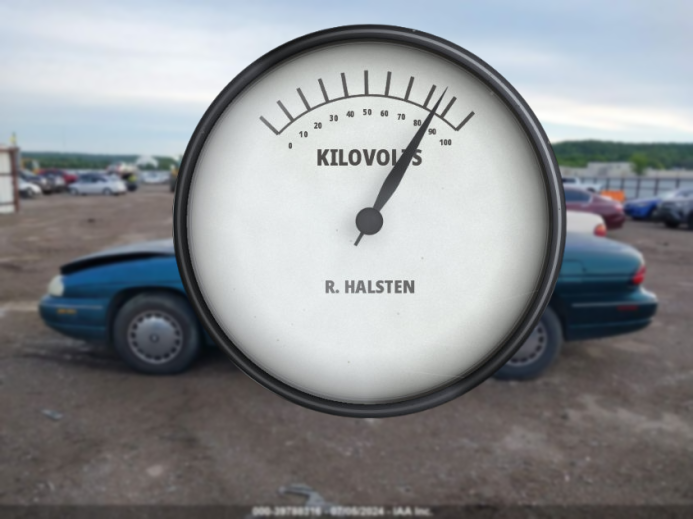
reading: {"value": 85, "unit": "kV"}
